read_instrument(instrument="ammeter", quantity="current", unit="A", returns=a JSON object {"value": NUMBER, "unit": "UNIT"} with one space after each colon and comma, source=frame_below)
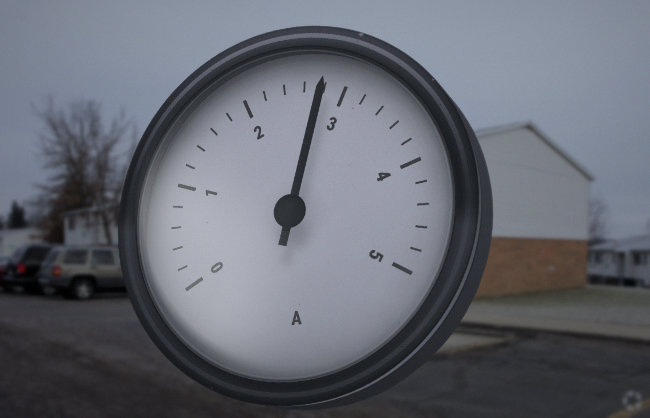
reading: {"value": 2.8, "unit": "A"}
